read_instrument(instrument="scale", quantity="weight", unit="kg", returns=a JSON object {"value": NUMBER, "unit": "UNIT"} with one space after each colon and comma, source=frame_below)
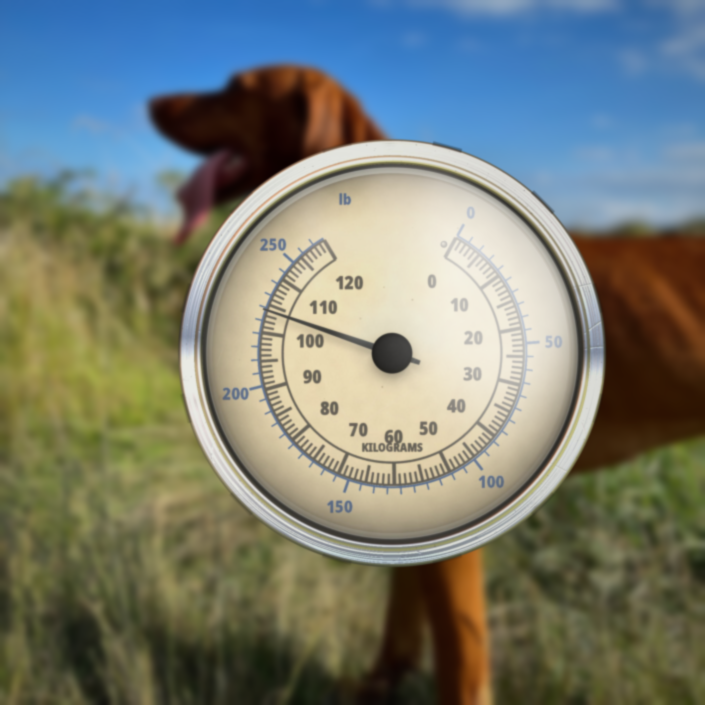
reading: {"value": 104, "unit": "kg"}
